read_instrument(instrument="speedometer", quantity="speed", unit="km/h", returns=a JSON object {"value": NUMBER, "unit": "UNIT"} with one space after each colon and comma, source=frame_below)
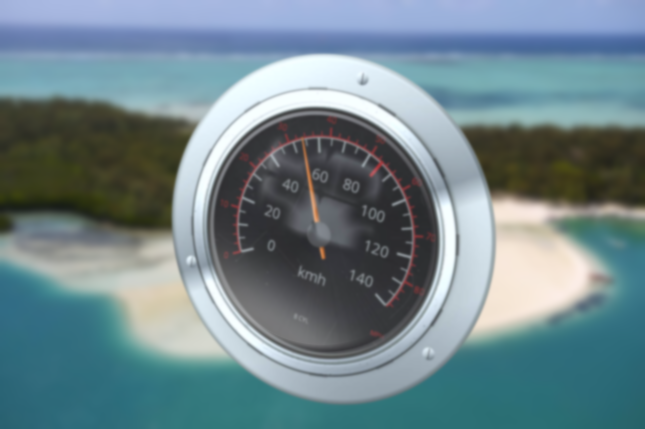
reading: {"value": 55, "unit": "km/h"}
